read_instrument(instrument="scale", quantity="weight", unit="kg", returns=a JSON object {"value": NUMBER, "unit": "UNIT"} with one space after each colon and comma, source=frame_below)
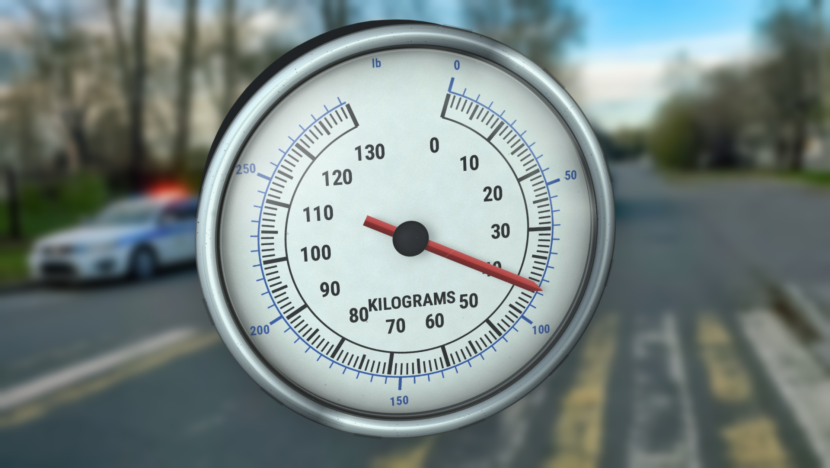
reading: {"value": 40, "unit": "kg"}
